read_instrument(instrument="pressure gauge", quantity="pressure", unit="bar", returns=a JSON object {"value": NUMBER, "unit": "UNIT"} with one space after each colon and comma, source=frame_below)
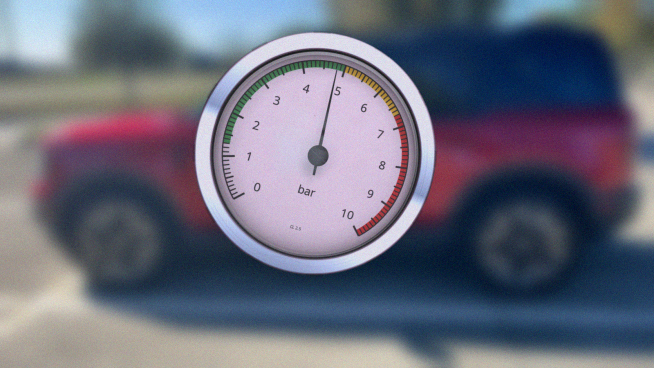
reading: {"value": 4.8, "unit": "bar"}
